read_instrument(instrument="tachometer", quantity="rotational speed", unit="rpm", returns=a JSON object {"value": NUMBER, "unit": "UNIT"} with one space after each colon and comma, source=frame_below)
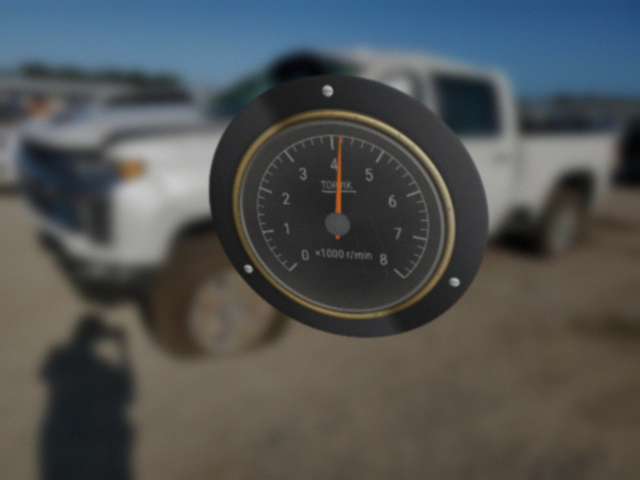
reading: {"value": 4200, "unit": "rpm"}
